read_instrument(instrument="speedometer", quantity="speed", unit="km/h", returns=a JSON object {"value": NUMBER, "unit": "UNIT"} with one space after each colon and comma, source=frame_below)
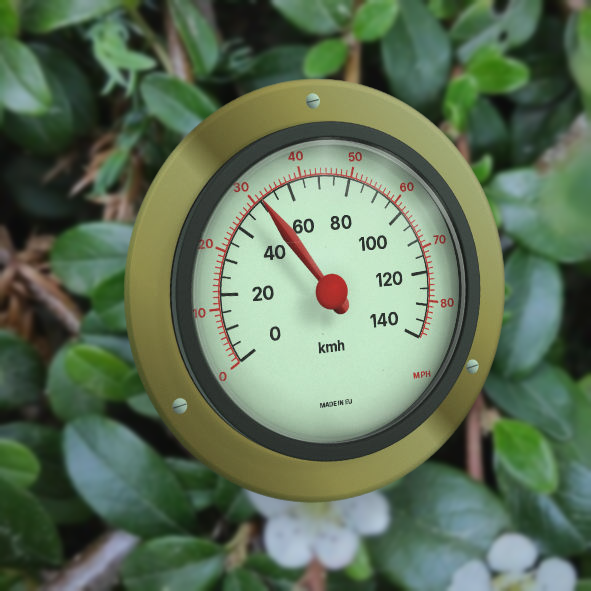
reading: {"value": 50, "unit": "km/h"}
